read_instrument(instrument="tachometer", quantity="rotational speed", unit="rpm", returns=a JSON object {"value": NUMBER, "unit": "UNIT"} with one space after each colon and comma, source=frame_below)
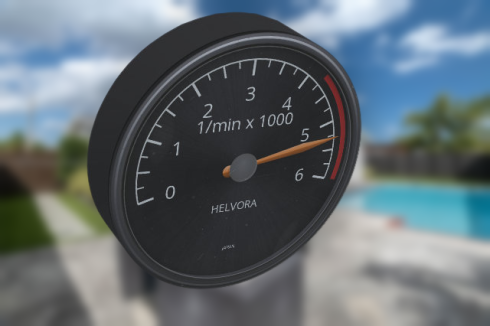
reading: {"value": 5250, "unit": "rpm"}
